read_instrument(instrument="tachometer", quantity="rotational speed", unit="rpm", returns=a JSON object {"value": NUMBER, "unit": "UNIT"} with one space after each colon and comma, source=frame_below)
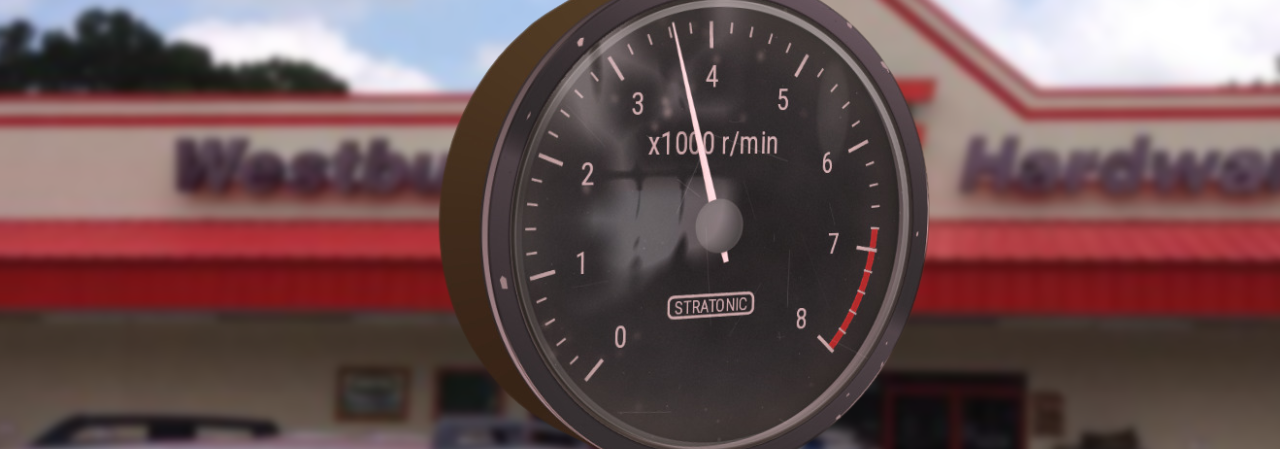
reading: {"value": 3600, "unit": "rpm"}
